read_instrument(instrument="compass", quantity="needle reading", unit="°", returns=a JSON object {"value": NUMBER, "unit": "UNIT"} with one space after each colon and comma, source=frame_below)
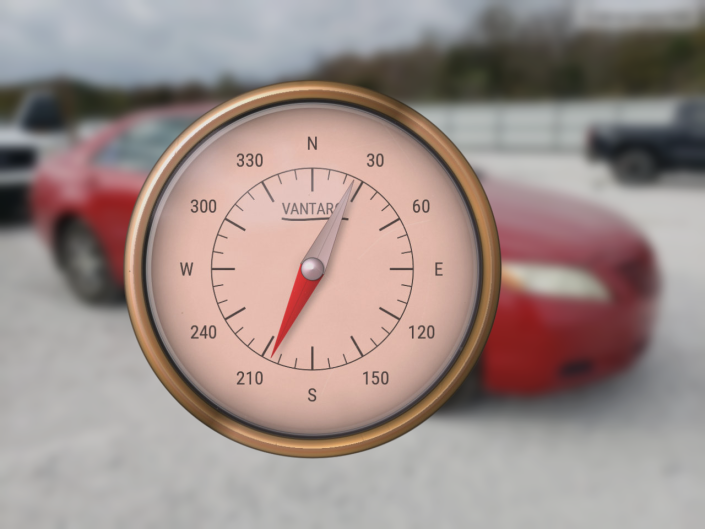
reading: {"value": 205, "unit": "°"}
